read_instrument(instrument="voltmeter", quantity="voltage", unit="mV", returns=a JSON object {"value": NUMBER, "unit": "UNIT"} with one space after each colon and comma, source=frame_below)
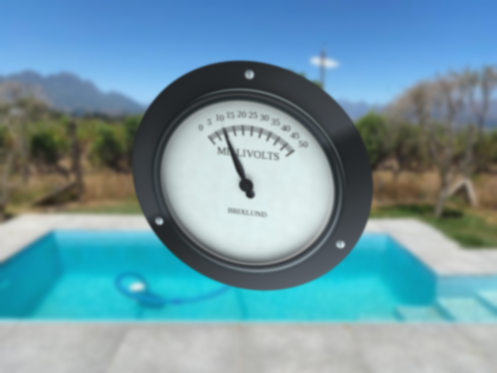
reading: {"value": 10, "unit": "mV"}
